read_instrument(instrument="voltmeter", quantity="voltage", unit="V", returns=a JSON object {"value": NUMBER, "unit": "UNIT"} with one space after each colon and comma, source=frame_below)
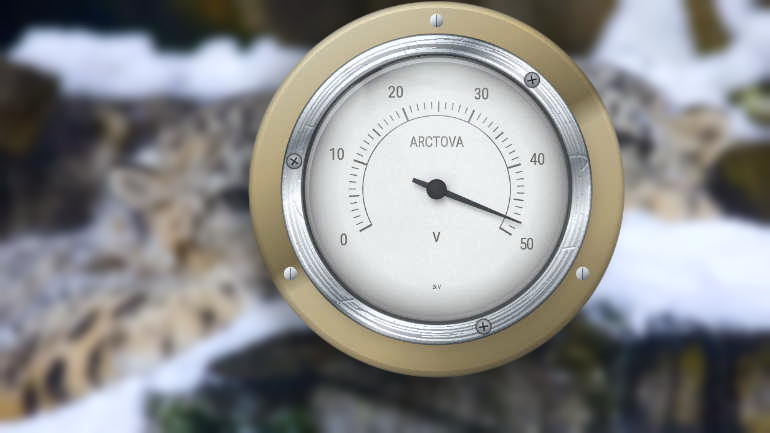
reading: {"value": 48, "unit": "V"}
